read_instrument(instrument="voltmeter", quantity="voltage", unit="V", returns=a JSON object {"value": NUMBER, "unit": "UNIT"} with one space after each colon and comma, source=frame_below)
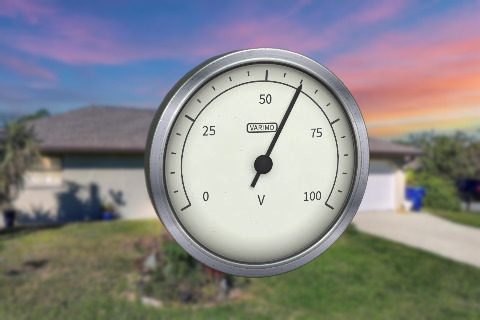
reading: {"value": 60, "unit": "V"}
